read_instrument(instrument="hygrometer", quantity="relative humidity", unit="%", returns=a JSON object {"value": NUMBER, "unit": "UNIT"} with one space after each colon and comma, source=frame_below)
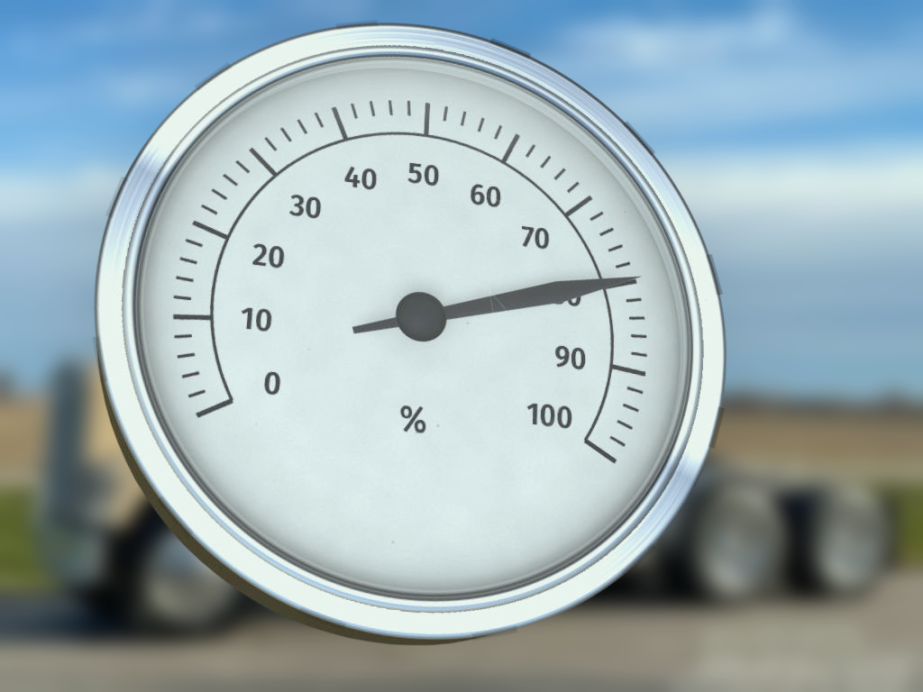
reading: {"value": 80, "unit": "%"}
